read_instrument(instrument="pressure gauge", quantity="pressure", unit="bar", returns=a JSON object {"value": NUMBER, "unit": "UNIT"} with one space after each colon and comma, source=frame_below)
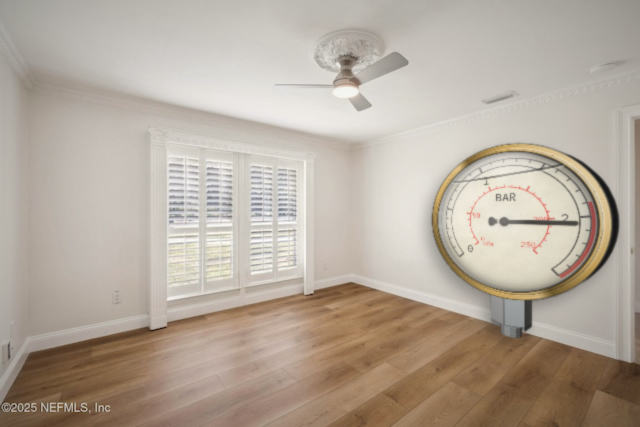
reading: {"value": 2.05, "unit": "bar"}
